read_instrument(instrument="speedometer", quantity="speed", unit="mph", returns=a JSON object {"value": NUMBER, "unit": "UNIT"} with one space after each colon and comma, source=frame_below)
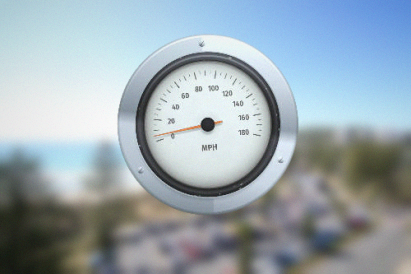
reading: {"value": 5, "unit": "mph"}
